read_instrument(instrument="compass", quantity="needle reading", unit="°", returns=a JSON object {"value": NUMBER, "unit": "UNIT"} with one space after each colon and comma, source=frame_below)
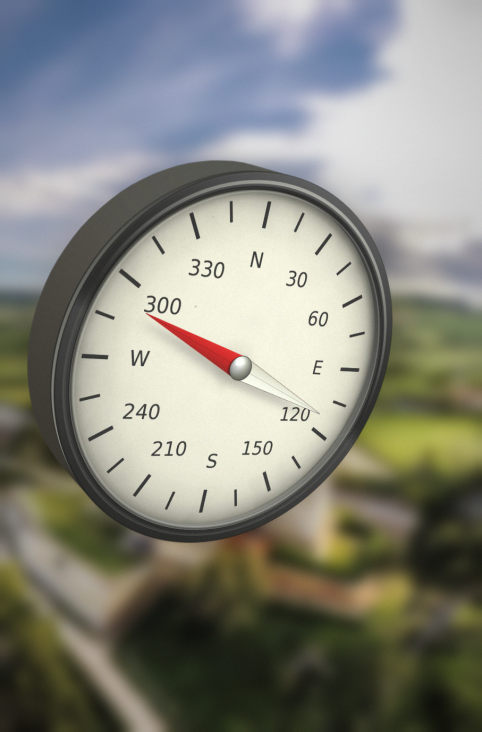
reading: {"value": 292.5, "unit": "°"}
